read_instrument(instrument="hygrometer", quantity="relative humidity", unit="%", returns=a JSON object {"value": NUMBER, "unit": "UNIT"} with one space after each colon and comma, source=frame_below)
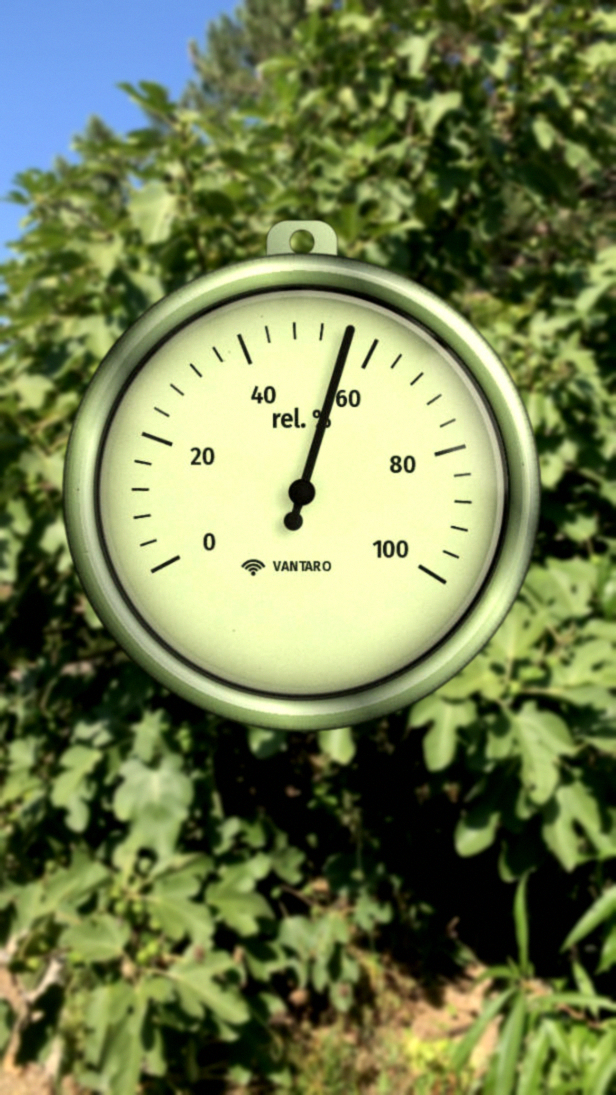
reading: {"value": 56, "unit": "%"}
